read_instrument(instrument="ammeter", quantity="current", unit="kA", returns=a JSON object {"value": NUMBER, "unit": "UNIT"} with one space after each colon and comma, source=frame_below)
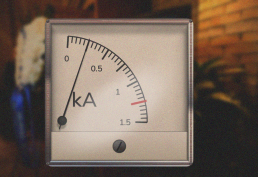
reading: {"value": 0.25, "unit": "kA"}
